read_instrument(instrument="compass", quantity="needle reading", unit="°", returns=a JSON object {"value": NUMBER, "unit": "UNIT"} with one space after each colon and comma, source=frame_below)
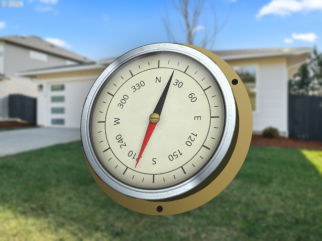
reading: {"value": 200, "unit": "°"}
